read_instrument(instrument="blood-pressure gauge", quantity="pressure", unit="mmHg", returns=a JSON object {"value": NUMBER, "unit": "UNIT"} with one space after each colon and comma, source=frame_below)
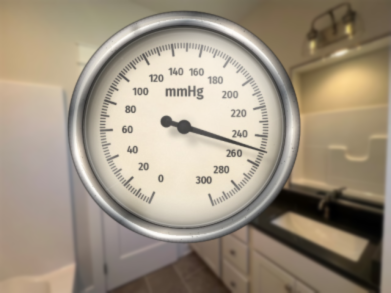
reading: {"value": 250, "unit": "mmHg"}
